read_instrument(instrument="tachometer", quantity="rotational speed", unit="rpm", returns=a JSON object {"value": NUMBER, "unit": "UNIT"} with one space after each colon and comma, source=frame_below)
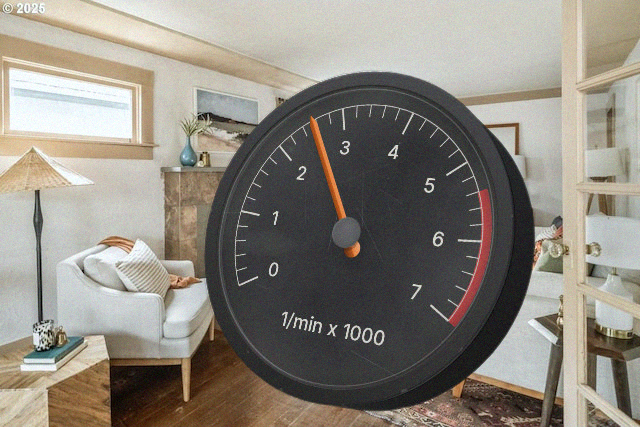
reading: {"value": 2600, "unit": "rpm"}
